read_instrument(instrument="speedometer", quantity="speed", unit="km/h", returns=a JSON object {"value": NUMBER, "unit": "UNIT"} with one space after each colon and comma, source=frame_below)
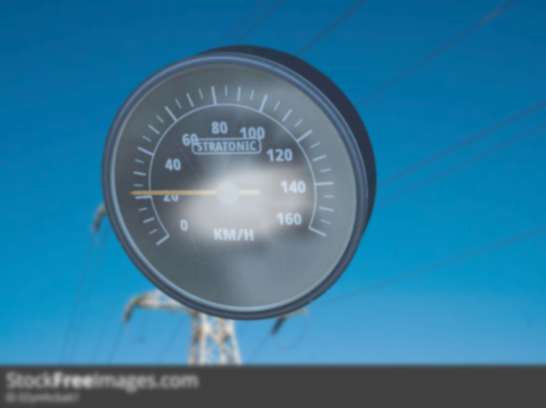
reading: {"value": 22.5, "unit": "km/h"}
